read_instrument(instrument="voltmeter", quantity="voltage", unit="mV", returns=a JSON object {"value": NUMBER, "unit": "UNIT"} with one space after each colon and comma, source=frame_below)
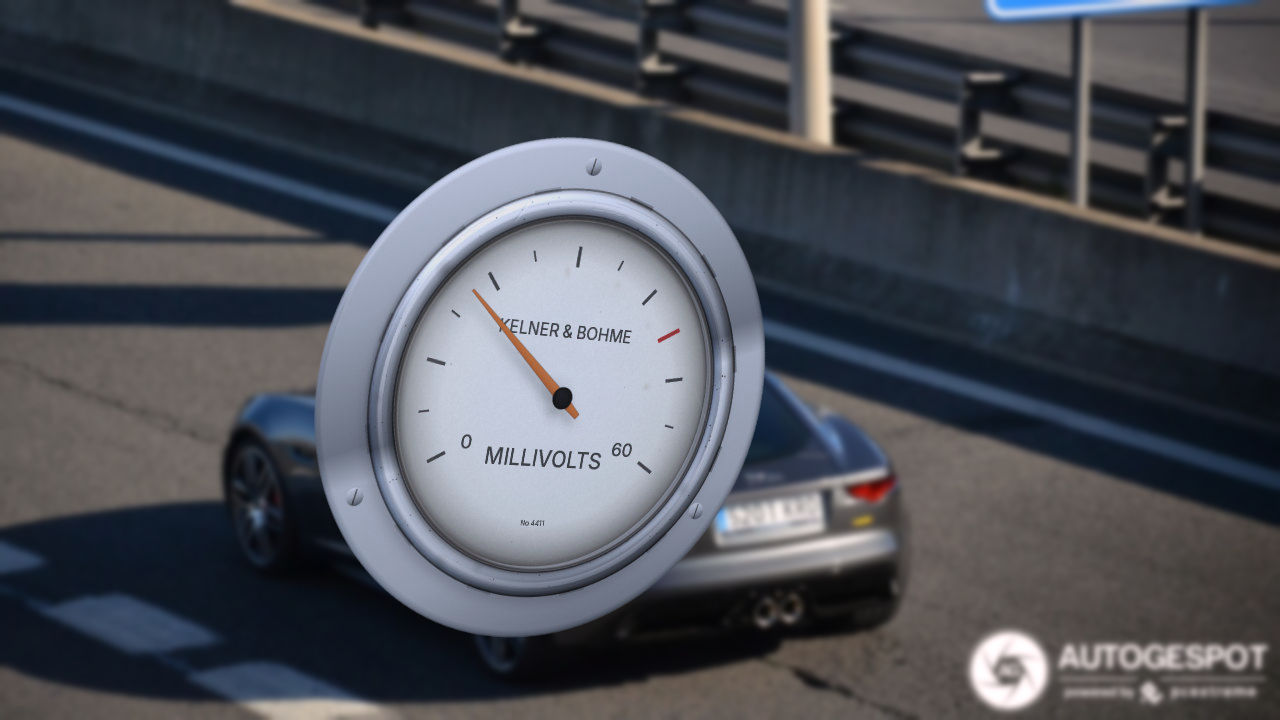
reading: {"value": 17.5, "unit": "mV"}
